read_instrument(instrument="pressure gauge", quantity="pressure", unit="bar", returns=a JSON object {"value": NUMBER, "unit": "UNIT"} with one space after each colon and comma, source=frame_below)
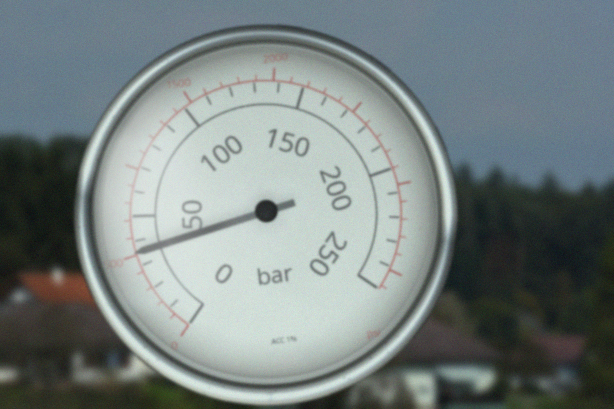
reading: {"value": 35, "unit": "bar"}
